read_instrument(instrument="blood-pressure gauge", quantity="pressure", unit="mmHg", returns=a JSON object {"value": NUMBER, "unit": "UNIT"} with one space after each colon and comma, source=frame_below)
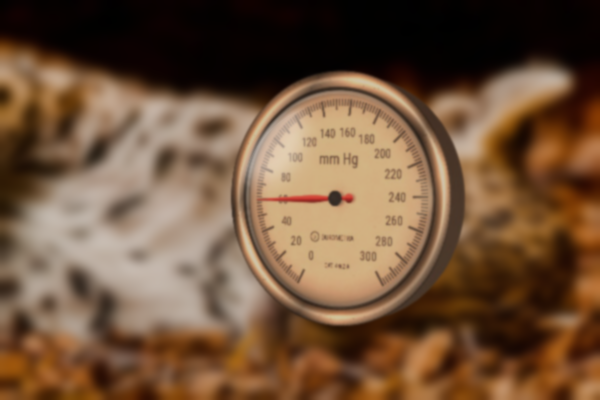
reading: {"value": 60, "unit": "mmHg"}
